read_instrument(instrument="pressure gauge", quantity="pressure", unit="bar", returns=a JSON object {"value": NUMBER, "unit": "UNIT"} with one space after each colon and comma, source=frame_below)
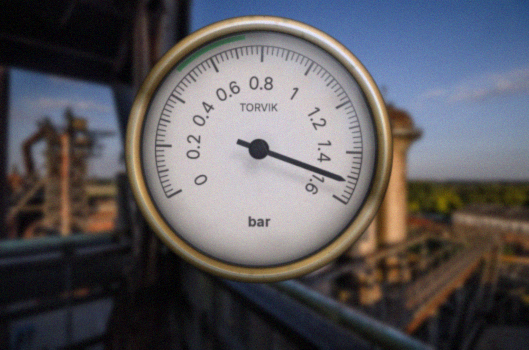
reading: {"value": 1.52, "unit": "bar"}
